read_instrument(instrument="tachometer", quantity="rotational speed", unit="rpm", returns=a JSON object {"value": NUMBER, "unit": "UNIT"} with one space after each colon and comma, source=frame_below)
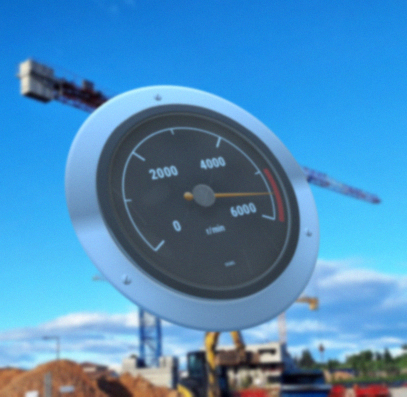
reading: {"value": 5500, "unit": "rpm"}
